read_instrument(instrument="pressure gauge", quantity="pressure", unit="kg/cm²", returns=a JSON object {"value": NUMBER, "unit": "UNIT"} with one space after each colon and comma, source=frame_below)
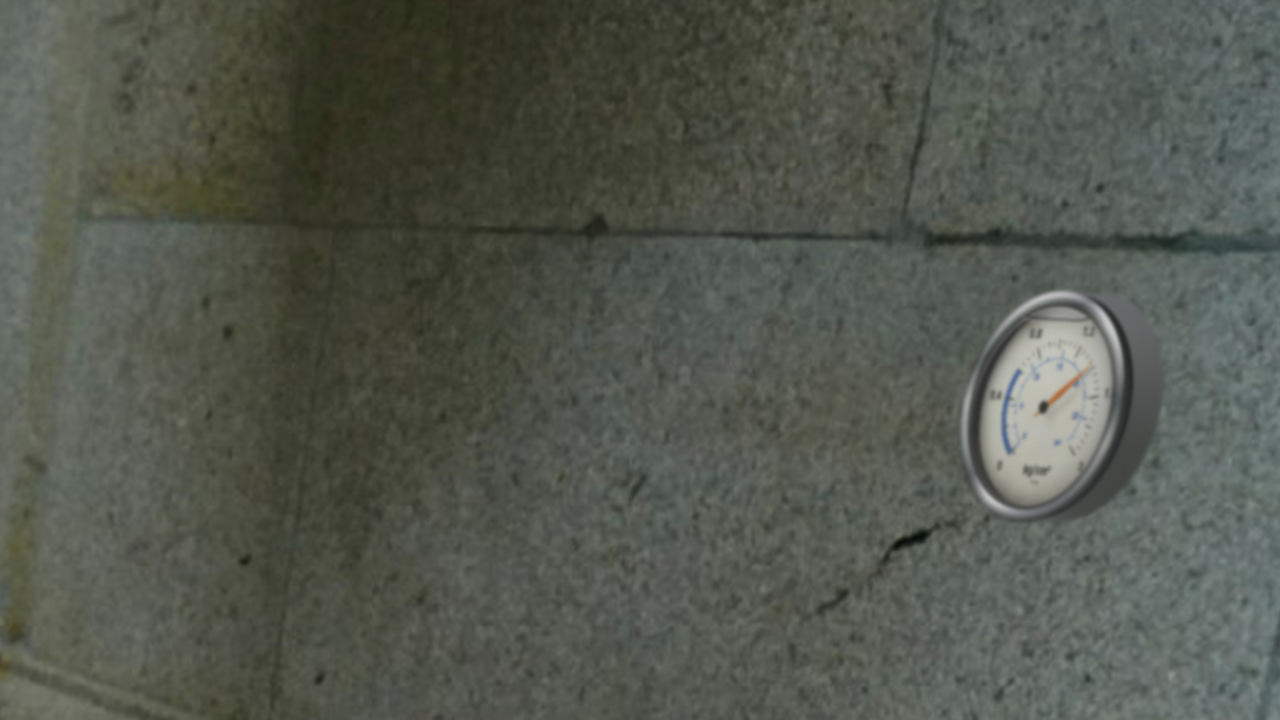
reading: {"value": 1.4, "unit": "kg/cm²"}
